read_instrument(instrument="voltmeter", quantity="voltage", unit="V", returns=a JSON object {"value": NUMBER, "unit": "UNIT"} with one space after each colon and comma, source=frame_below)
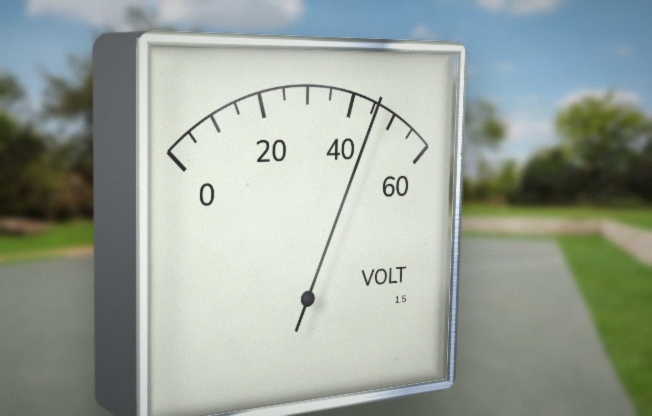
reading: {"value": 45, "unit": "V"}
